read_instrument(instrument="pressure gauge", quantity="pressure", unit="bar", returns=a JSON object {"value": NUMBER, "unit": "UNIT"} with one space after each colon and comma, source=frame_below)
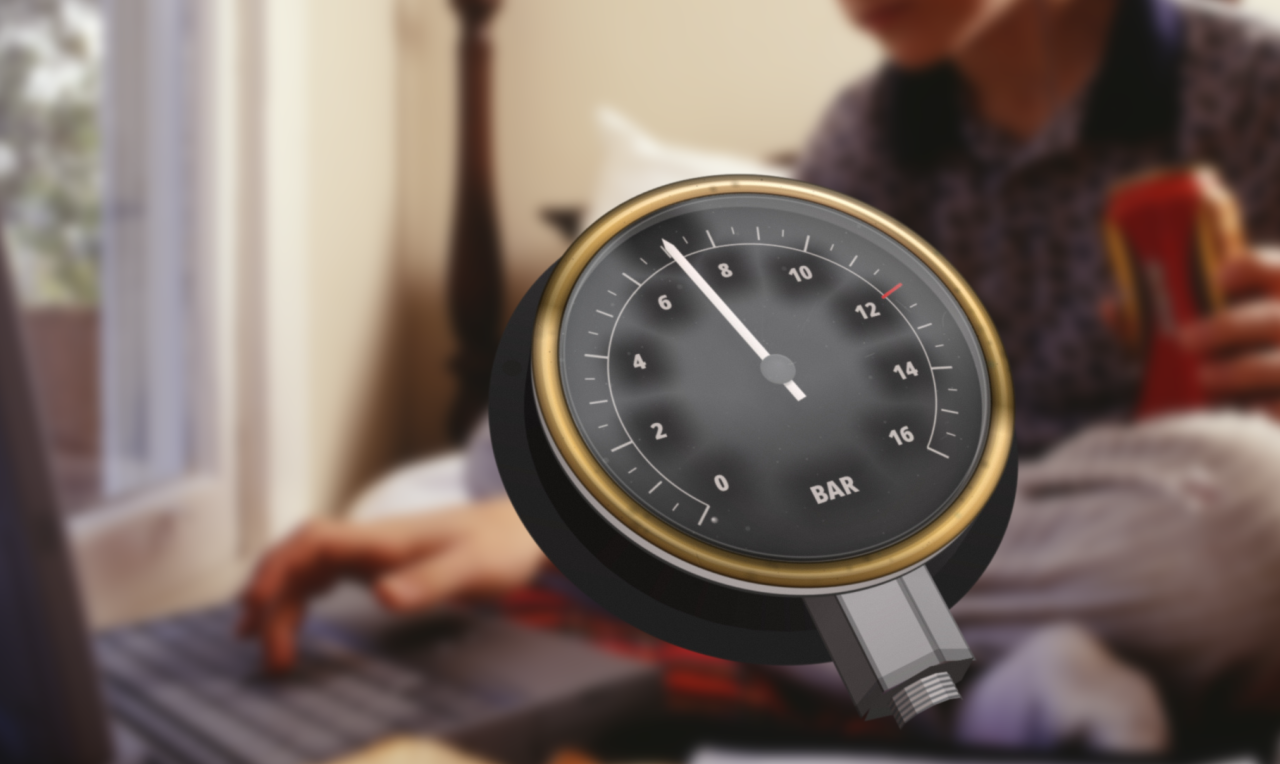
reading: {"value": 7, "unit": "bar"}
